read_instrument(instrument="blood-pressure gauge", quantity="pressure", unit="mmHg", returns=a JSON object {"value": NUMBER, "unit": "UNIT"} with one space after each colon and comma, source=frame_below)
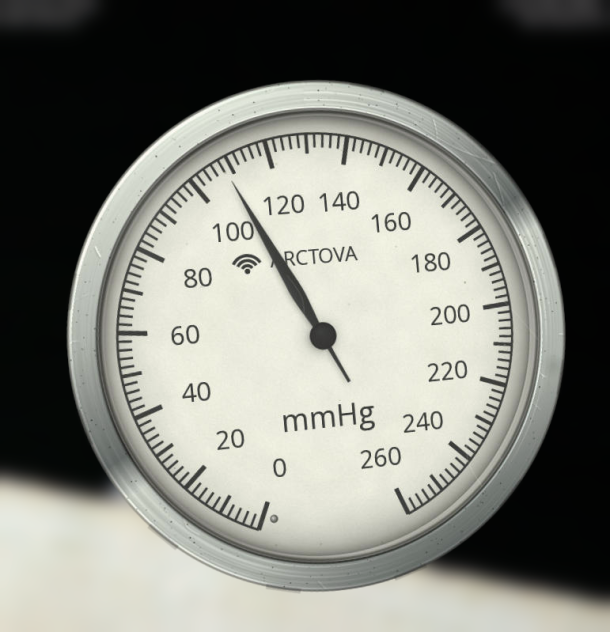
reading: {"value": 108, "unit": "mmHg"}
